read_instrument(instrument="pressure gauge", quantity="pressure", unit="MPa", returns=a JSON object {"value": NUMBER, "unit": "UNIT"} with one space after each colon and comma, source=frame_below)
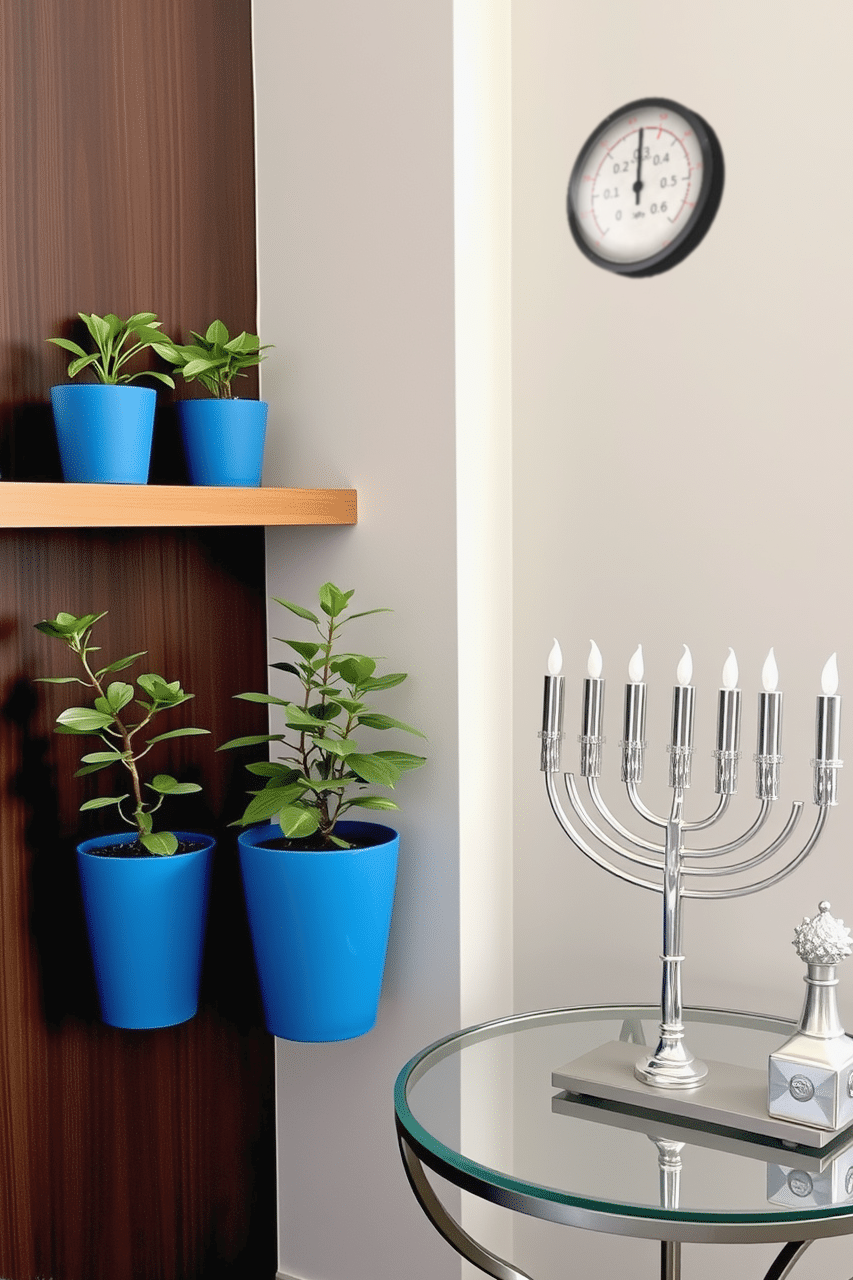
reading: {"value": 0.3, "unit": "MPa"}
